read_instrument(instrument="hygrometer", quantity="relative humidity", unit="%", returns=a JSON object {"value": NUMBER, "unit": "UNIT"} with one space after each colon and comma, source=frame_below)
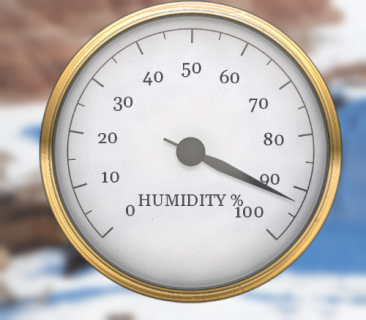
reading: {"value": 92.5, "unit": "%"}
